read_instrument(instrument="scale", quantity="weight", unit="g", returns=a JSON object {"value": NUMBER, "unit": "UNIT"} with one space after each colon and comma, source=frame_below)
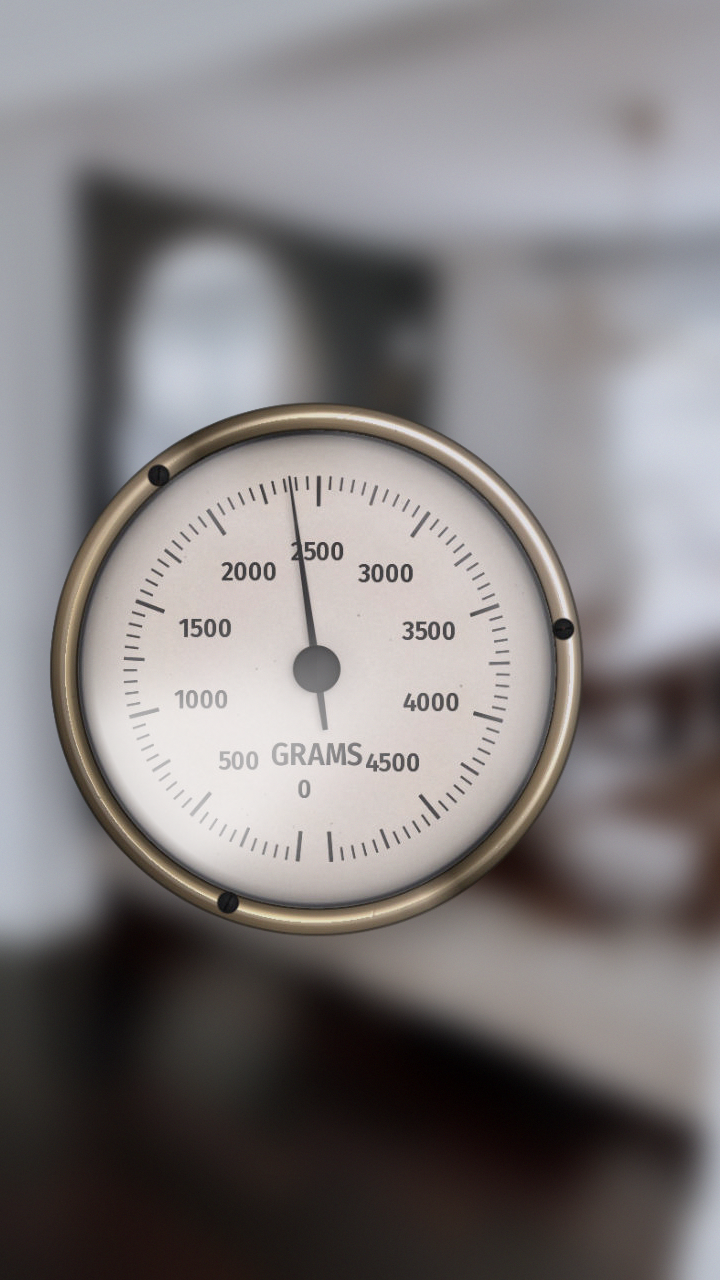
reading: {"value": 2375, "unit": "g"}
